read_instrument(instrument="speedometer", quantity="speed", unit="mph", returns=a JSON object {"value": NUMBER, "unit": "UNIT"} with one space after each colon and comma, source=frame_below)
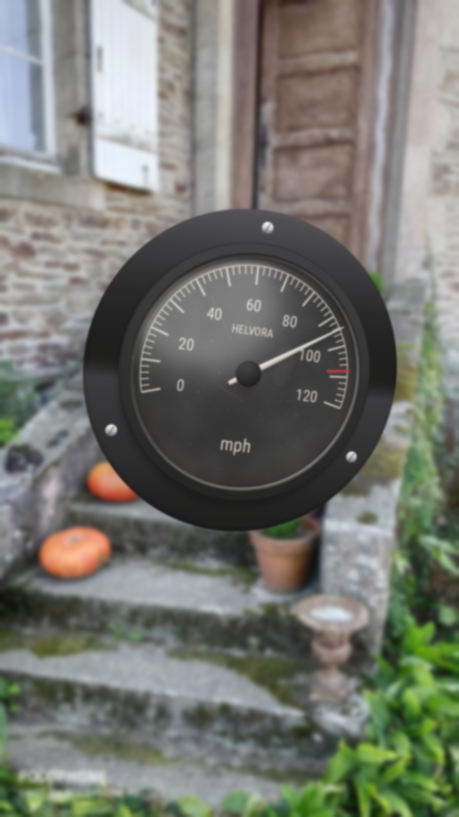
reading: {"value": 94, "unit": "mph"}
